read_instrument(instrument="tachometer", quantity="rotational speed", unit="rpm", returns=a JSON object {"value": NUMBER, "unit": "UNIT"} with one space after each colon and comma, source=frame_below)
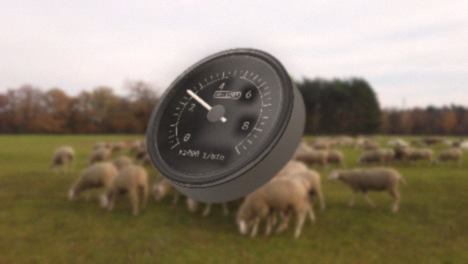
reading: {"value": 2500, "unit": "rpm"}
